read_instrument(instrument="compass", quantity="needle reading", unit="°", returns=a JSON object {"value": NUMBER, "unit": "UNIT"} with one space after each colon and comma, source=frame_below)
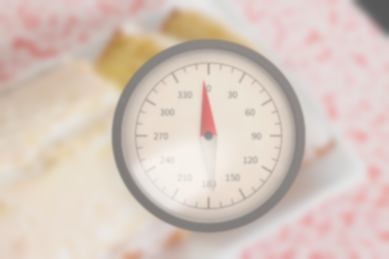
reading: {"value": 355, "unit": "°"}
